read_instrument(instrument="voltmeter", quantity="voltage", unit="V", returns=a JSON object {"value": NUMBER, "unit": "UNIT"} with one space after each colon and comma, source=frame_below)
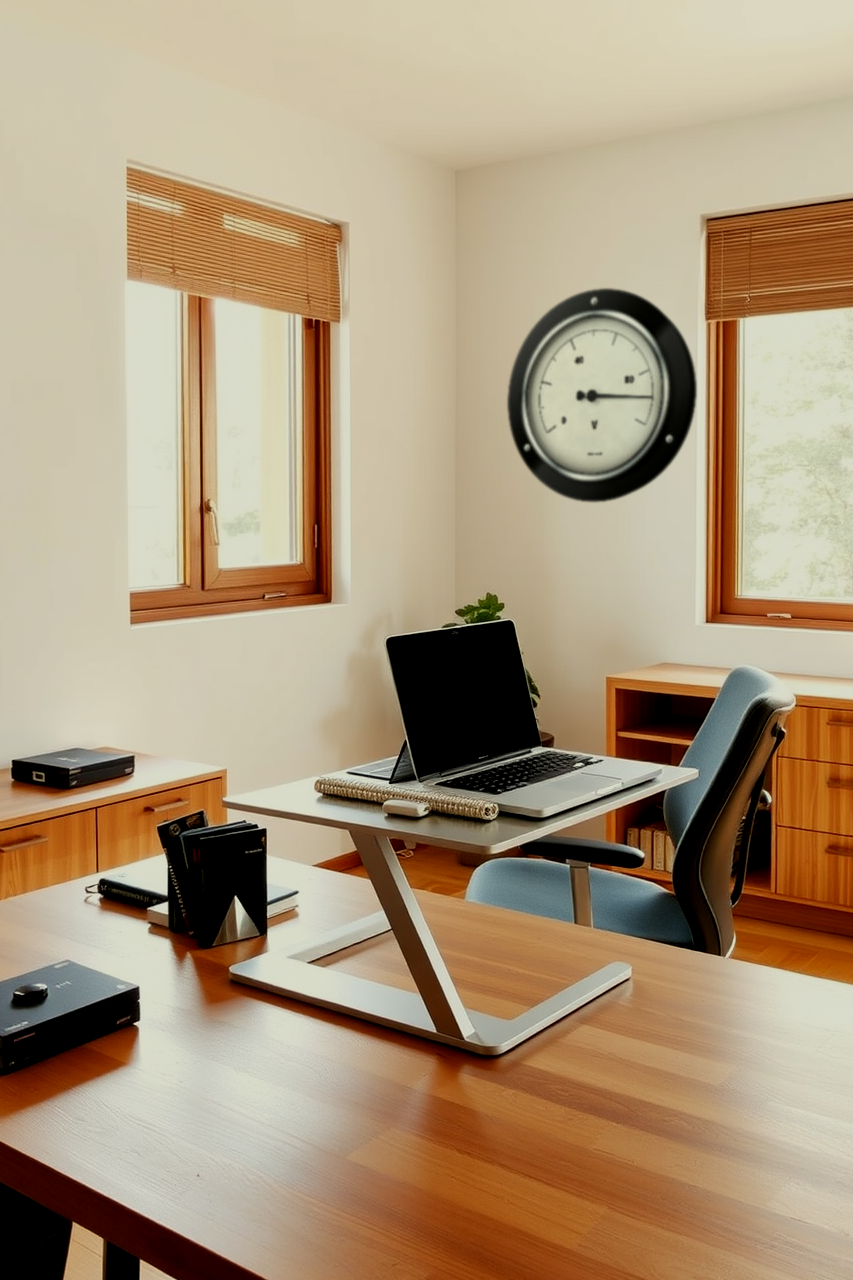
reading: {"value": 90, "unit": "V"}
